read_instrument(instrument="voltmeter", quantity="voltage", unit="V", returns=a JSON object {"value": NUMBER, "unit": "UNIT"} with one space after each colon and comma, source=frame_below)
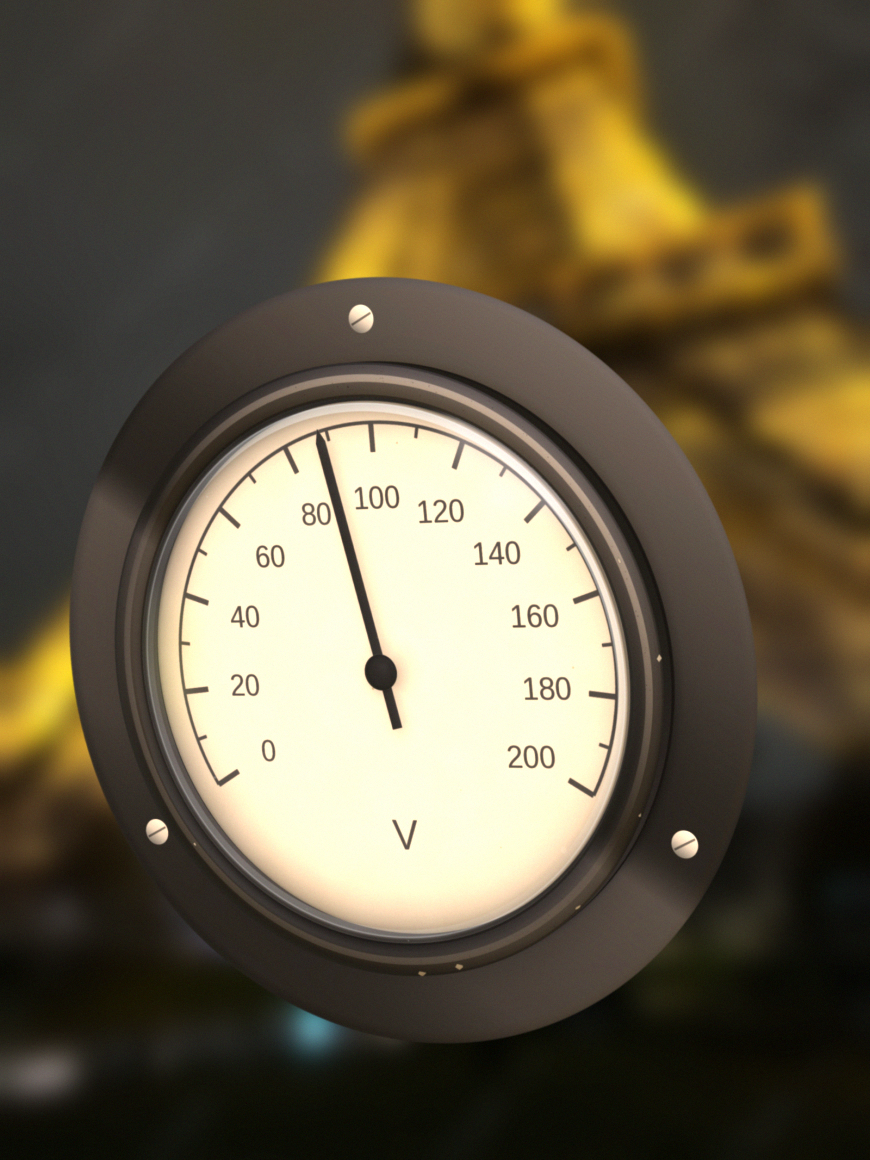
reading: {"value": 90, "unit": "V"}
